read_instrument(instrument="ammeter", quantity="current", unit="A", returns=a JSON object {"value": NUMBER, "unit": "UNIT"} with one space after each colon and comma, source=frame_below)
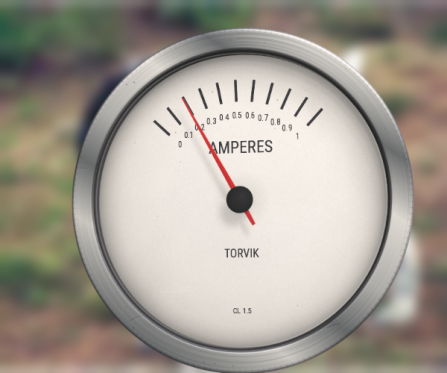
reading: {"value": 0.2, "unit": "A"}
